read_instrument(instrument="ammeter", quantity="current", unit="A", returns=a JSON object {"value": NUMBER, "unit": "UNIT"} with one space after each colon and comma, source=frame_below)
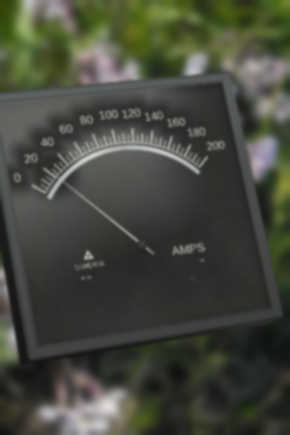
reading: {"value": 20, "unit": "A"}
